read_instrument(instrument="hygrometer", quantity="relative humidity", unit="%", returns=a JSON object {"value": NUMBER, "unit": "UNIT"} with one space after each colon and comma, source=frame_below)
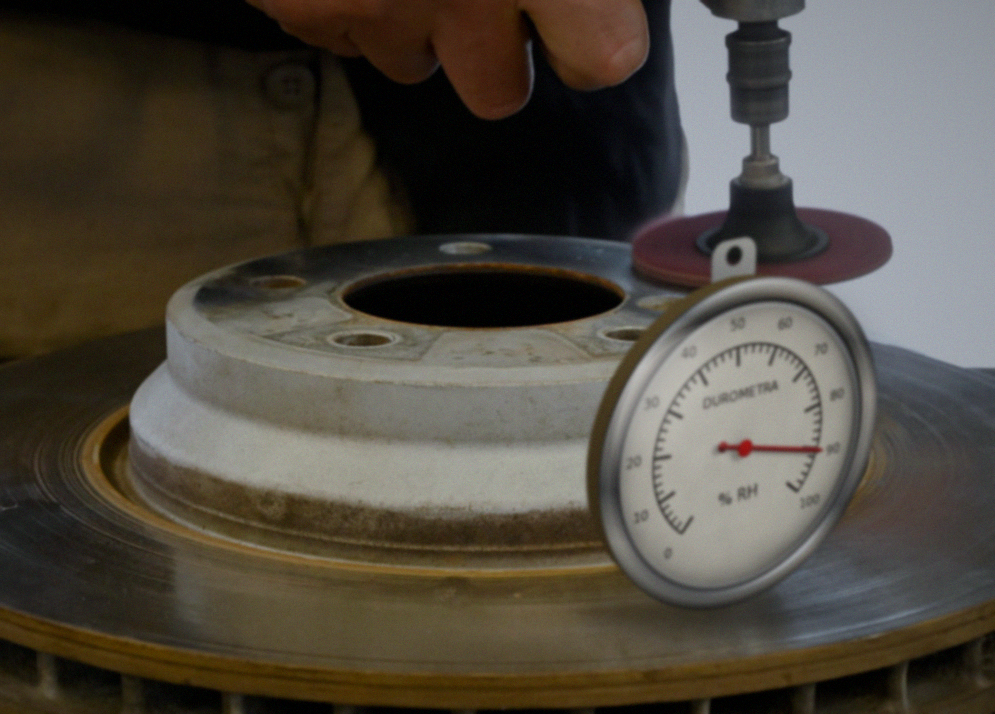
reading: {"value": 90, "unit": "%"}
